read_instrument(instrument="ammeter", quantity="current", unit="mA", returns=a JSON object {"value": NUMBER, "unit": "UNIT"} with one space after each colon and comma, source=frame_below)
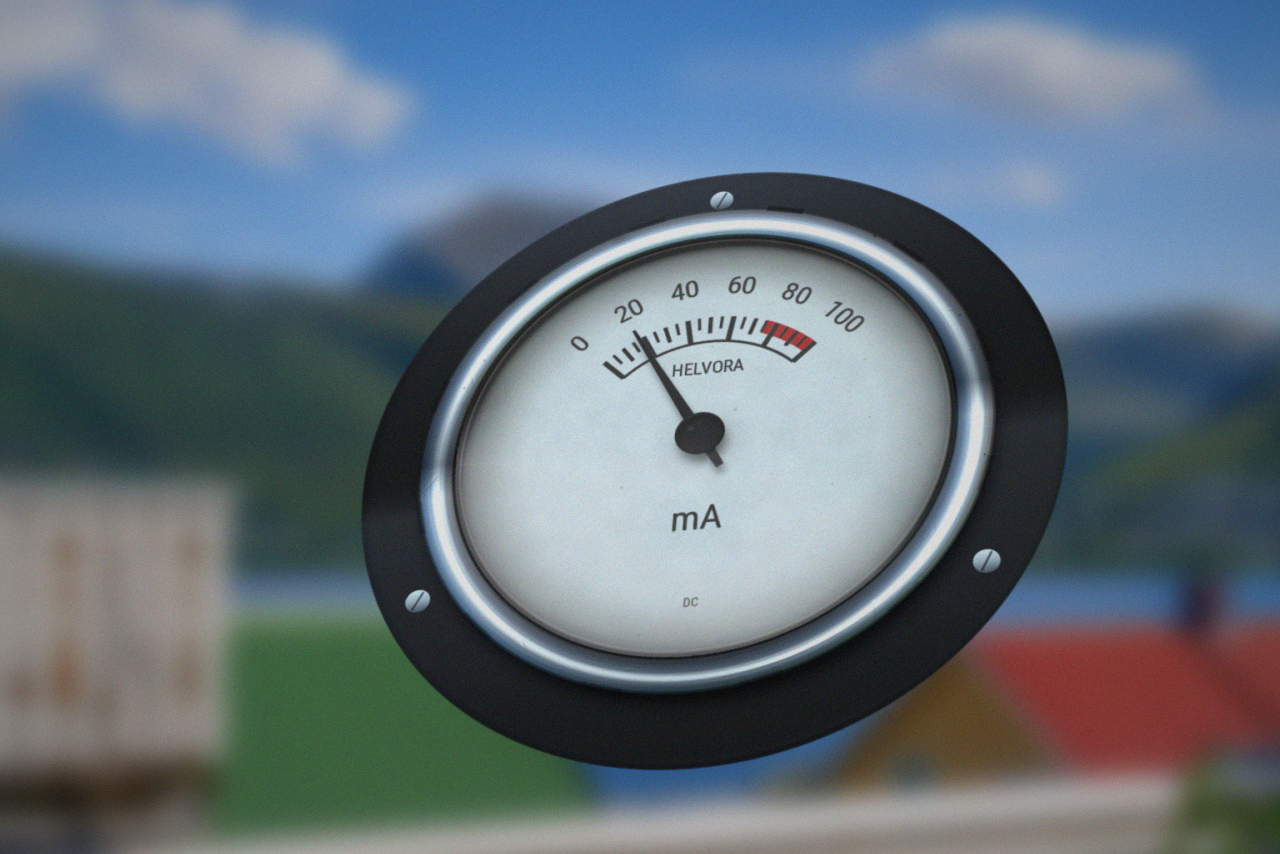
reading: {"value": 17.5, "unit": "mA"}
